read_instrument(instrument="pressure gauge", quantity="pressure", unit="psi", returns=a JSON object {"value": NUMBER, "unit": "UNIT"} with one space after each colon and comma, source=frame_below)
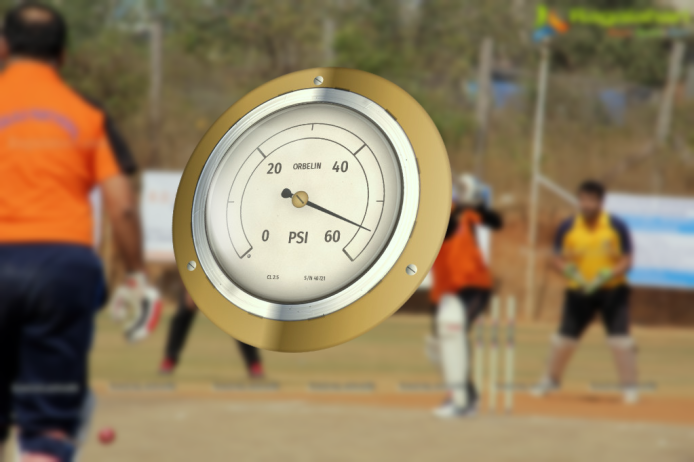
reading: {"value": 55, "unit": "psi"}
